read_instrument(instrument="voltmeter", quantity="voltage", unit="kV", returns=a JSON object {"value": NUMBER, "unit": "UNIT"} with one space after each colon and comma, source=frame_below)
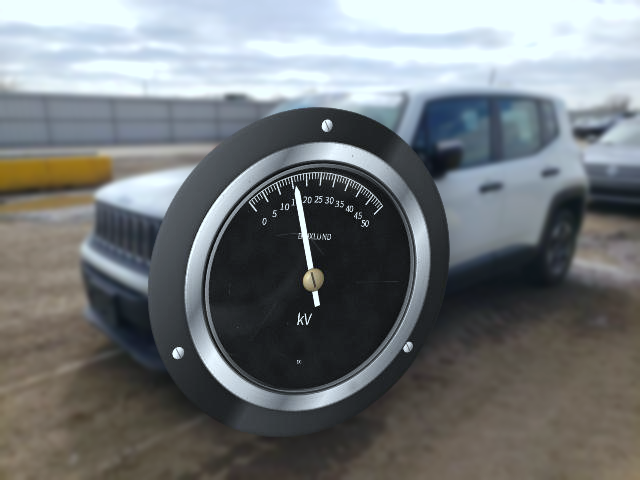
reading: {"value": 15, "unit": "kV"}
